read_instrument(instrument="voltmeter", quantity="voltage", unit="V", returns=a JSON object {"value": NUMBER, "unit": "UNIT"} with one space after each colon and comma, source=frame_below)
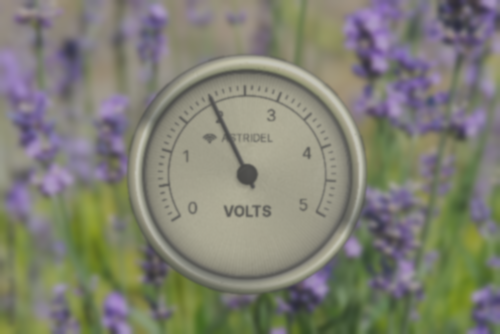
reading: {"value": 2, "unit": "V"}
